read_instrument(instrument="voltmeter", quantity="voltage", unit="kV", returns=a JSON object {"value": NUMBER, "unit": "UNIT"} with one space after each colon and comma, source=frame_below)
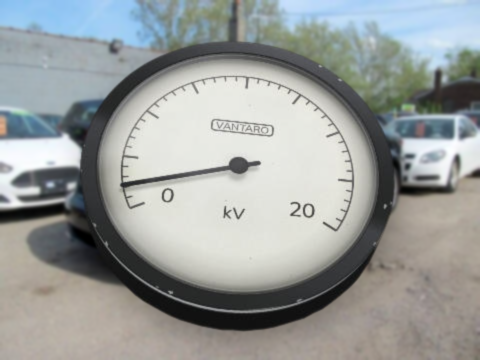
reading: {"value": 1, "unit": "kV"}
